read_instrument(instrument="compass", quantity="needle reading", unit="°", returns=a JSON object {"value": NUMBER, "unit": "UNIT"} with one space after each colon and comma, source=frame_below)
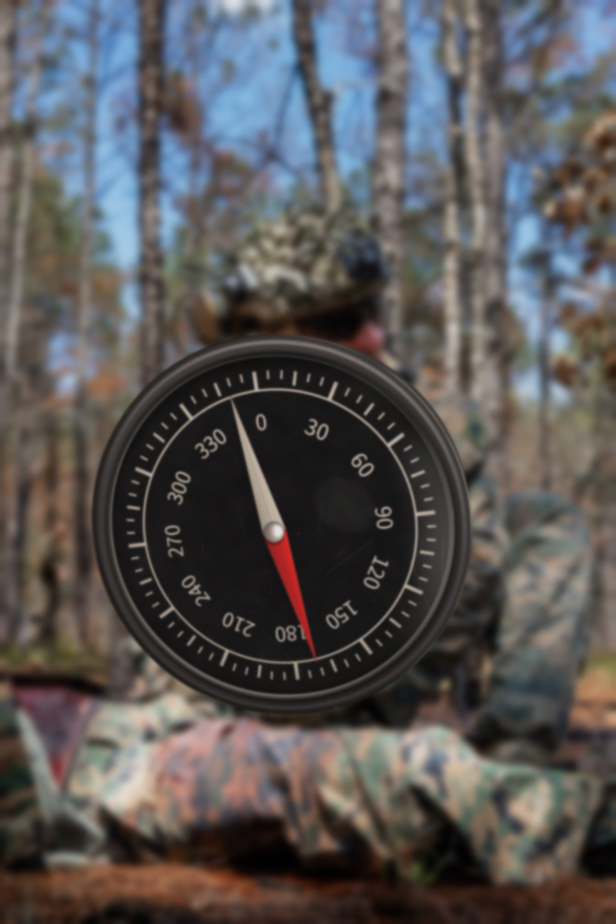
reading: {"value": 170, "unit": "°"}
